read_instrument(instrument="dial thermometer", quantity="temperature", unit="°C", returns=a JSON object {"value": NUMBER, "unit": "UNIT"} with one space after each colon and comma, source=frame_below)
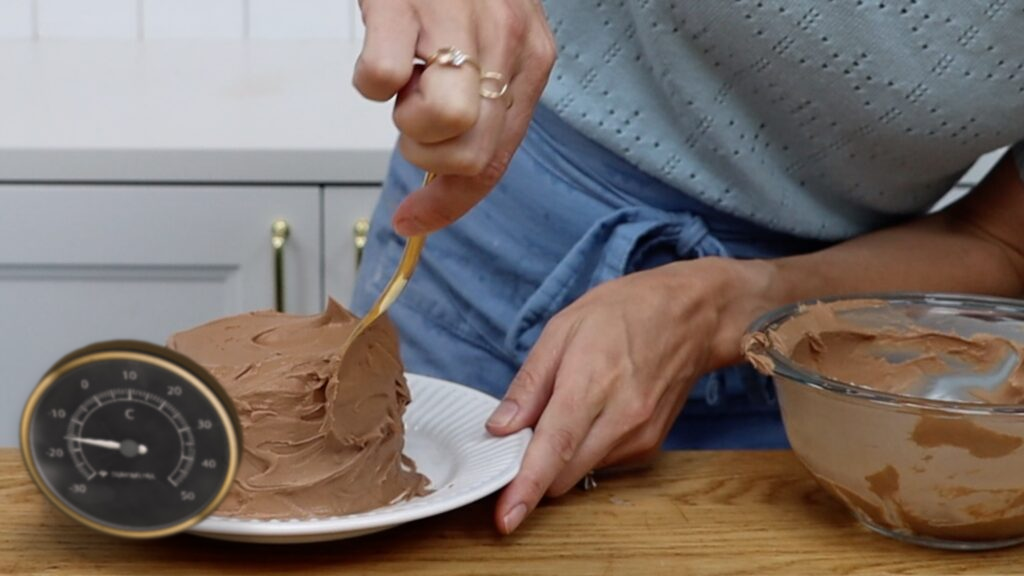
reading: {"value": -15, "unit": "°C"}
